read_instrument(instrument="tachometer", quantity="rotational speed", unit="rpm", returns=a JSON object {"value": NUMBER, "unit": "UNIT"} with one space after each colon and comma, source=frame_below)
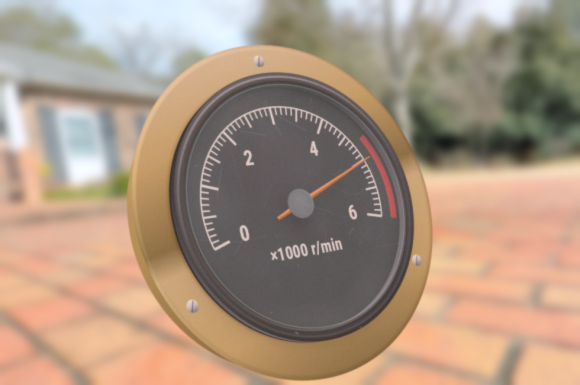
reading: {"value": 5000, "unit": "rpm"}
